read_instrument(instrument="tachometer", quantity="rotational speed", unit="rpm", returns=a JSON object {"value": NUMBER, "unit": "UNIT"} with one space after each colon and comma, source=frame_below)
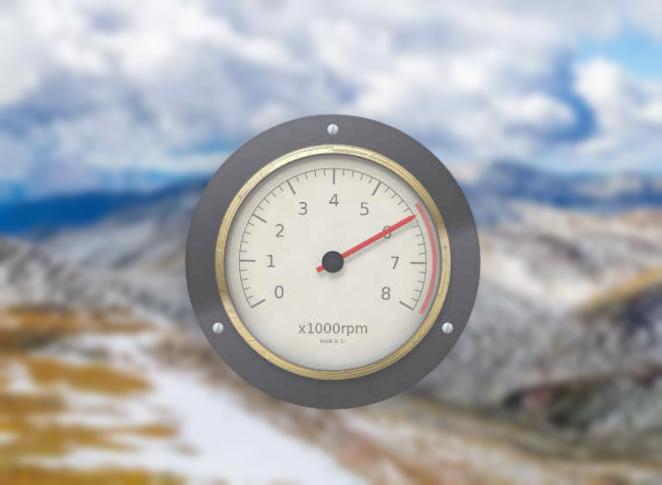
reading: {"value": 6000, "unit": "rpm"}
